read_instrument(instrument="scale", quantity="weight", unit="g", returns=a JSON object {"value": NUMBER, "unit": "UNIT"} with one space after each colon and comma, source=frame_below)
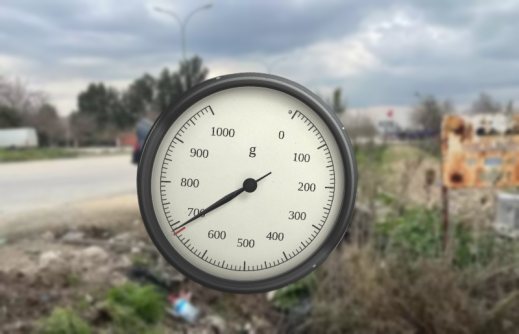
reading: {"value": 690, "unit": "g"}
